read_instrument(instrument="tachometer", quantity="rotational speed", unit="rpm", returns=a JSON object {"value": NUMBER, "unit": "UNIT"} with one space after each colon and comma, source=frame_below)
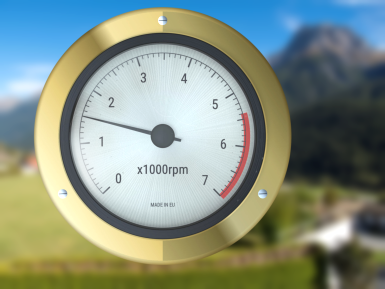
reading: {"value": 1500, "unit": "rpm"}
